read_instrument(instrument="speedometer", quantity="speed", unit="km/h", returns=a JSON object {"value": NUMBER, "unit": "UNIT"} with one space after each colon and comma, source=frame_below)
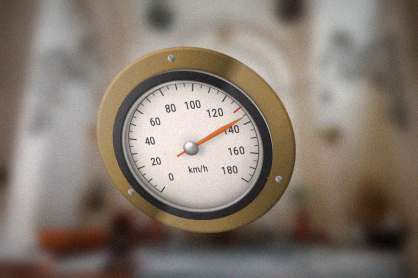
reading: {"value": 135, "unit": "km/h"}
